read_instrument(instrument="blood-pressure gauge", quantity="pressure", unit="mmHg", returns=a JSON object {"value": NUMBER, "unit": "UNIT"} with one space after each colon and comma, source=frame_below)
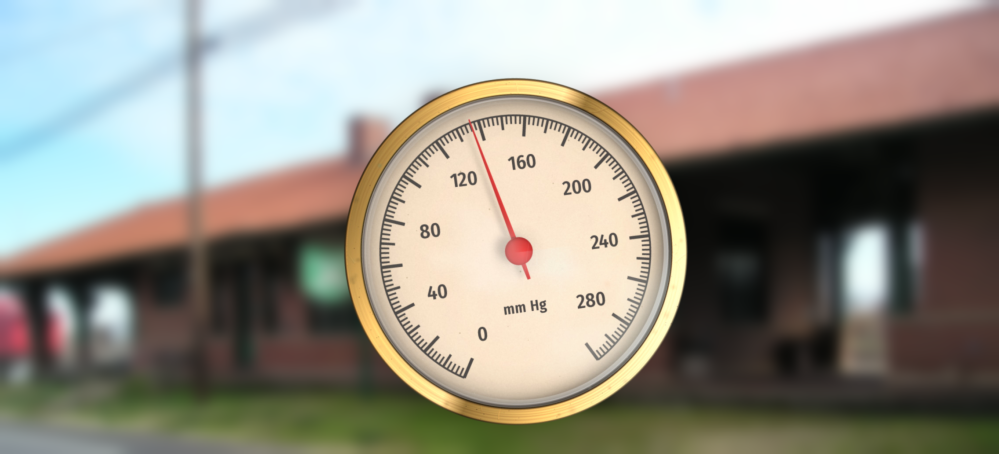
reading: {"value": 136, "unit": "mmHg"}
